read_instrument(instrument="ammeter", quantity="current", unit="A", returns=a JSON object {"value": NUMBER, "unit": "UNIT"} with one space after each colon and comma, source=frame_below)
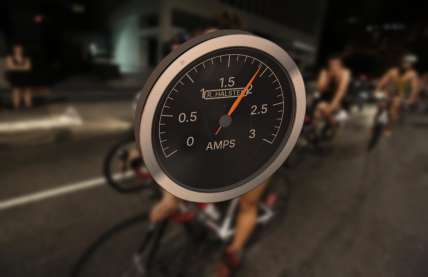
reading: {"value": 1.9, "unit": "A"}
